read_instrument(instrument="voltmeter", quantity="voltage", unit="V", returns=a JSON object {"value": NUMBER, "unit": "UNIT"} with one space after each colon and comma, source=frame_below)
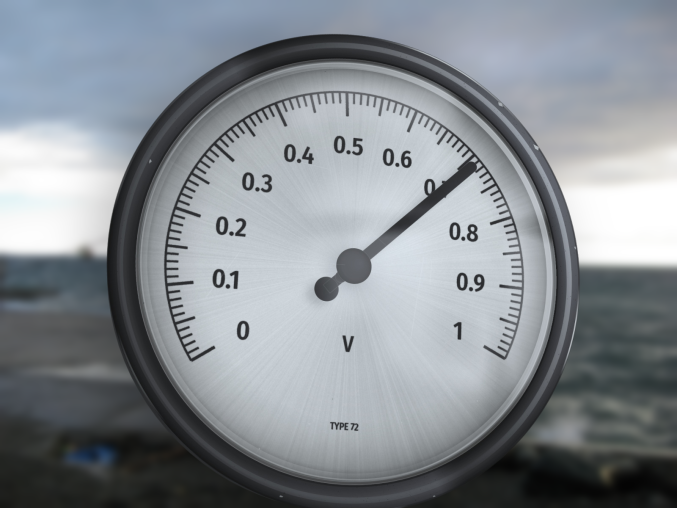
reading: {"value": 0.71, "unit": "V"}
